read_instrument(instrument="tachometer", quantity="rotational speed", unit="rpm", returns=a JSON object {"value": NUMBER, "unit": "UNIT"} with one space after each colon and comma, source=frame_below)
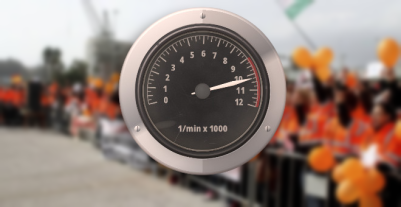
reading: {"value": 10250, "unit": "rpm"}
